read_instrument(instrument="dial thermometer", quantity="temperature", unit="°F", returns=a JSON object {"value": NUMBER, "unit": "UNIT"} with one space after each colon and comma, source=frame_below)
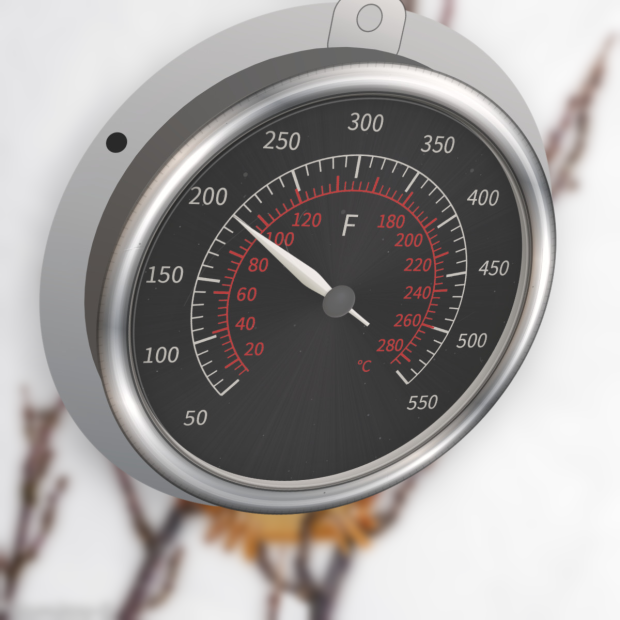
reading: {"value": 200, "unit": "°F"}
